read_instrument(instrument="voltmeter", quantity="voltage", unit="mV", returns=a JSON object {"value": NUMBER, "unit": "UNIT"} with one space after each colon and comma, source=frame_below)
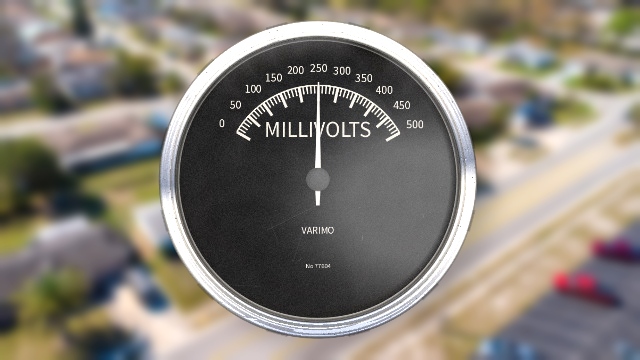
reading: {"value": 250, "unit": "mV"}
